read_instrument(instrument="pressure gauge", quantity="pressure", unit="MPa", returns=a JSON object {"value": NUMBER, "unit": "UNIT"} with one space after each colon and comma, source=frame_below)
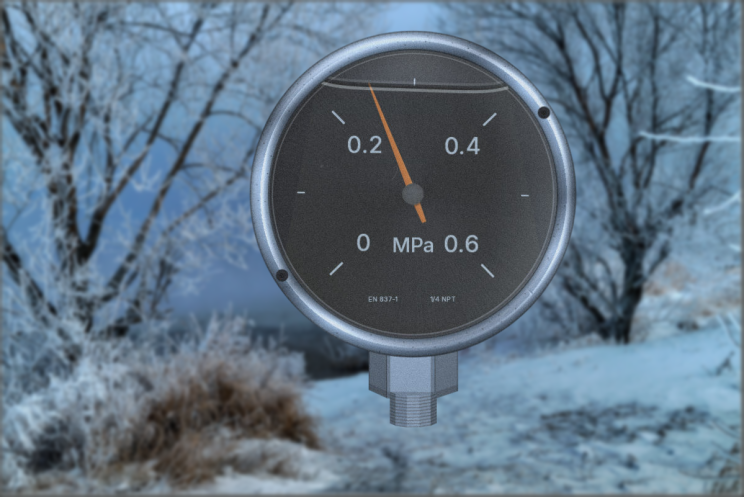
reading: {"value": 0.25, "unit": "MPa"}
